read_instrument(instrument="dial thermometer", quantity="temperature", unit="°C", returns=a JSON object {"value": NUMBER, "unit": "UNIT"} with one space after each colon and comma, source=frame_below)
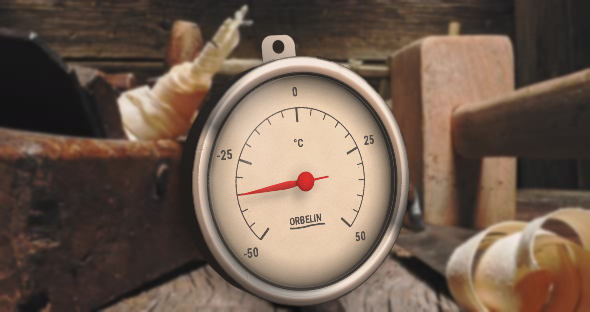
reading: {"value": -35, "unit": "°C"}
